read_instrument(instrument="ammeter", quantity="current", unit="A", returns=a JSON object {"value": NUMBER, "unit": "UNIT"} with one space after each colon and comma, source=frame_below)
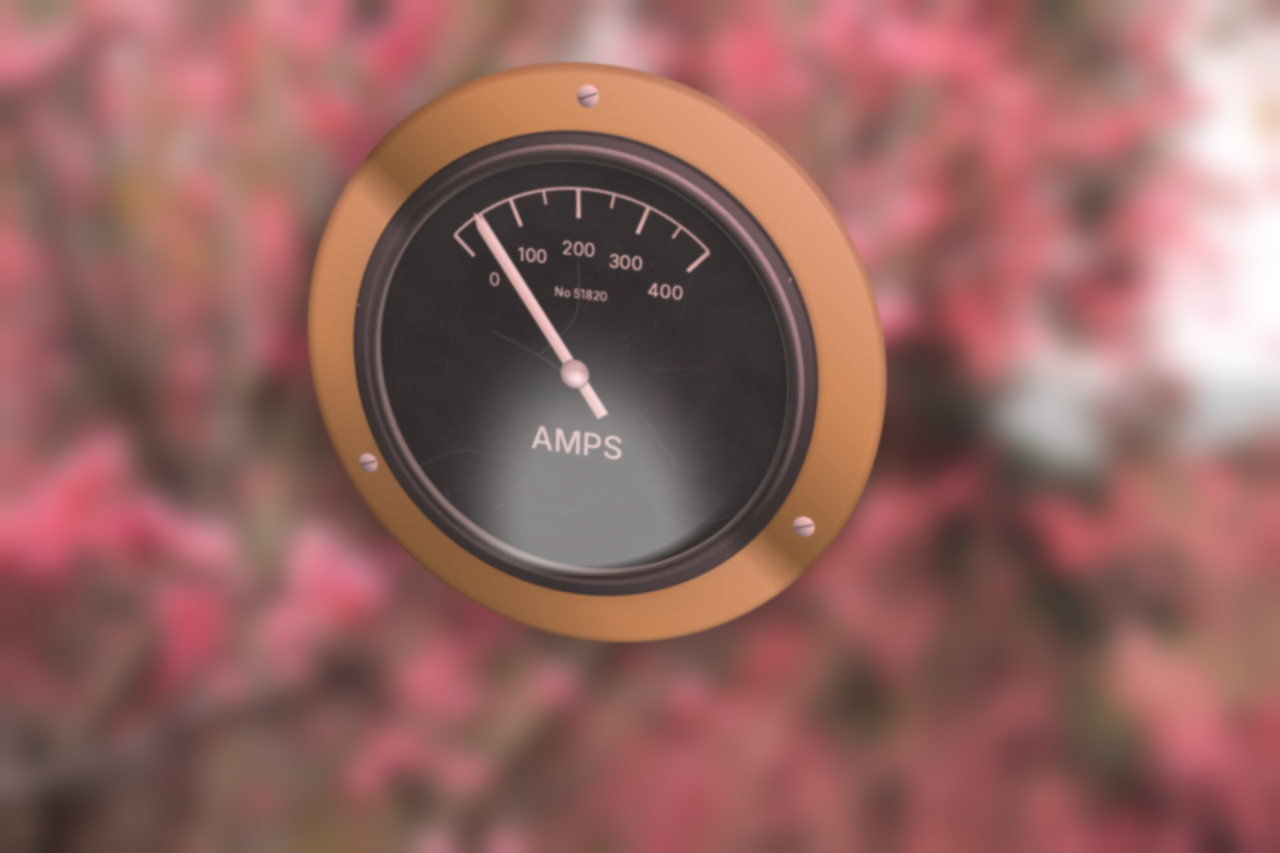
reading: {"value": 50, "unit": "A"}
